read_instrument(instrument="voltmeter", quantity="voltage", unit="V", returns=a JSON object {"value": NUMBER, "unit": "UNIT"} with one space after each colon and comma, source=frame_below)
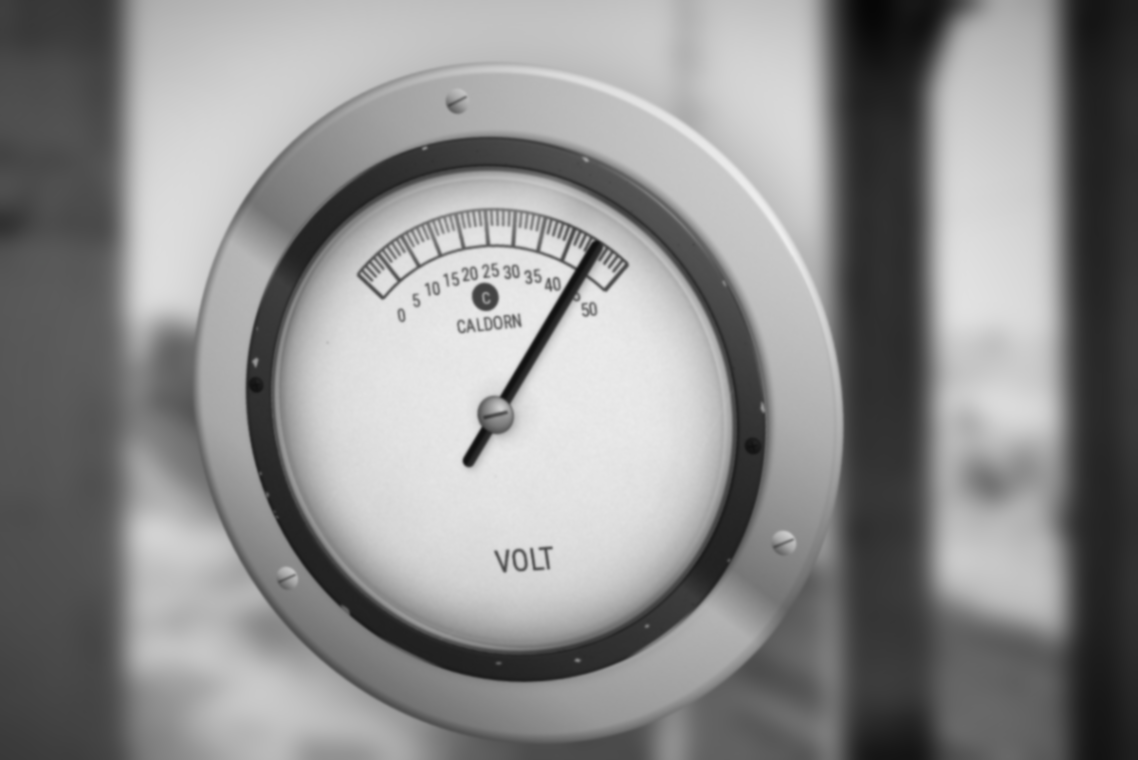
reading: {"value": 45, "unit": "V"}
